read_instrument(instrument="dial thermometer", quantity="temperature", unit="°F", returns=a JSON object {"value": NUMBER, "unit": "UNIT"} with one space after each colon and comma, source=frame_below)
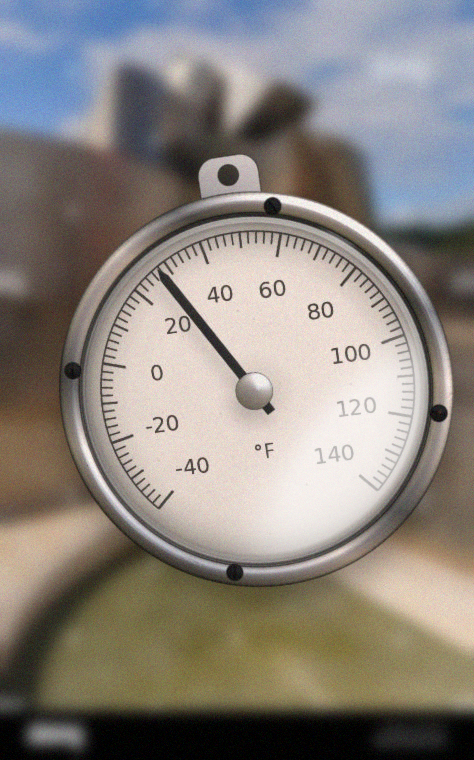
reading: {"value": 28, "unit": "°F"}
